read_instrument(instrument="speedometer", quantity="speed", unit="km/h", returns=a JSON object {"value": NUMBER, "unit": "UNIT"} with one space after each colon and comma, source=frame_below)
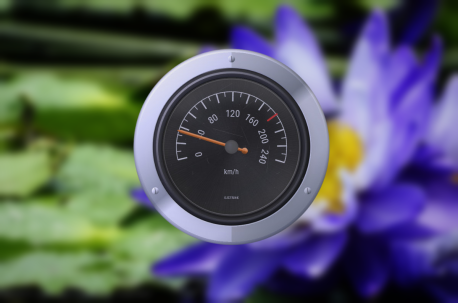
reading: {"value": 35, "unit": "km/h"}
